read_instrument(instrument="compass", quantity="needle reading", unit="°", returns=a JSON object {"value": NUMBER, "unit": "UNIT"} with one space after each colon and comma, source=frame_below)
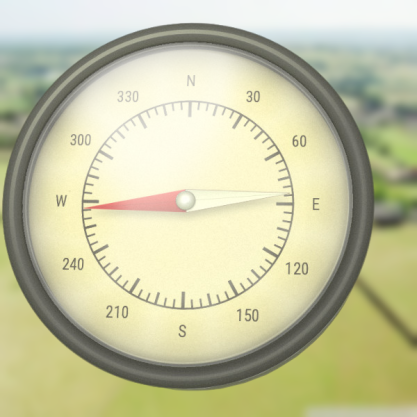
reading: {"value": 265, "unit": "°"}
